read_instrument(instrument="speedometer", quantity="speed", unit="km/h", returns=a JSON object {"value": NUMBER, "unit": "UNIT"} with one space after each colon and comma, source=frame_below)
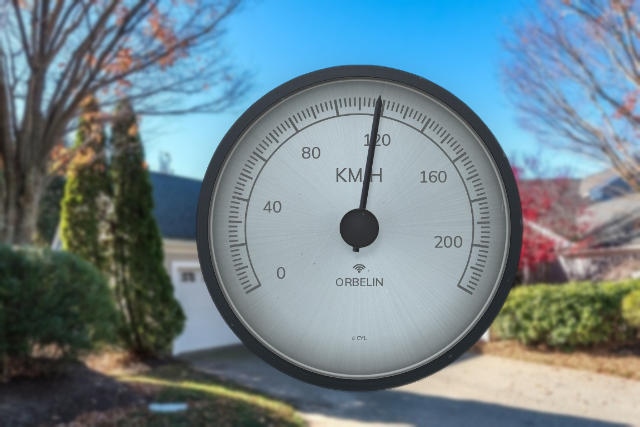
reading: {"value": 118, "unit": "km/h"}
